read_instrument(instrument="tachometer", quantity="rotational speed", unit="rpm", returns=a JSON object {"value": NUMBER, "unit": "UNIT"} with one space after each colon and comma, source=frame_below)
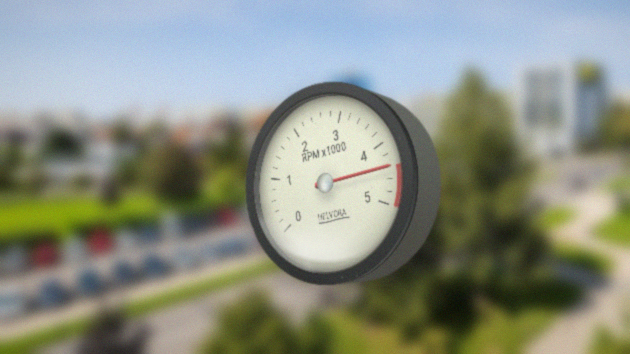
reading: {"value": 4400, "unit": "rpm"}
